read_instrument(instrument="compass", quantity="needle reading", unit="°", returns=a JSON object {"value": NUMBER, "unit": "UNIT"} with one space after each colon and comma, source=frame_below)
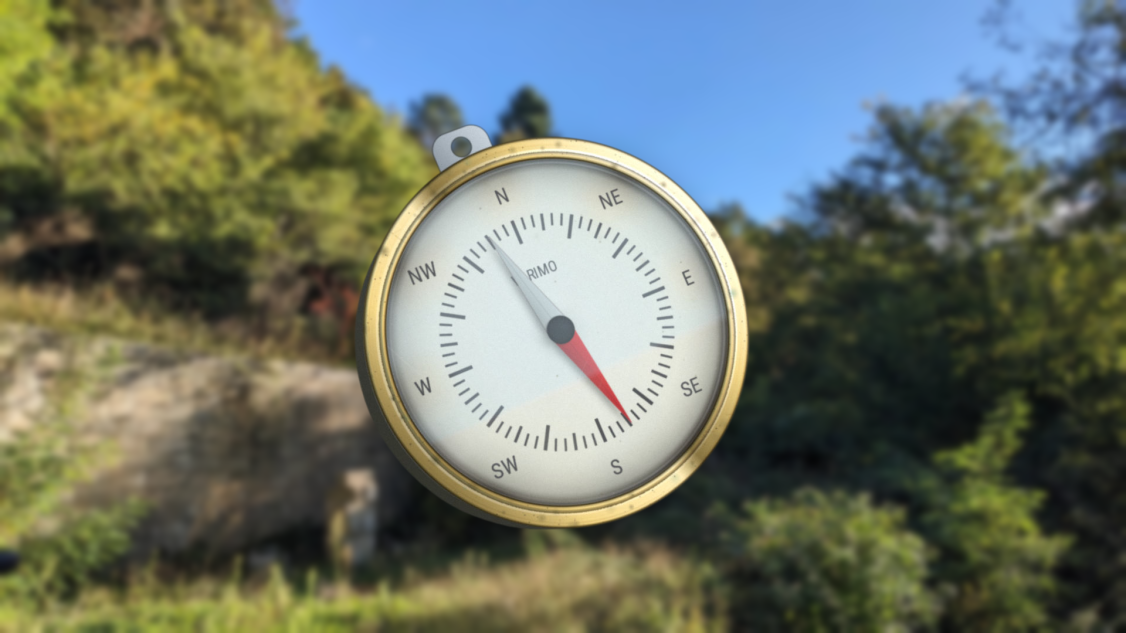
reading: {"value": 165, "unit": "°"}
